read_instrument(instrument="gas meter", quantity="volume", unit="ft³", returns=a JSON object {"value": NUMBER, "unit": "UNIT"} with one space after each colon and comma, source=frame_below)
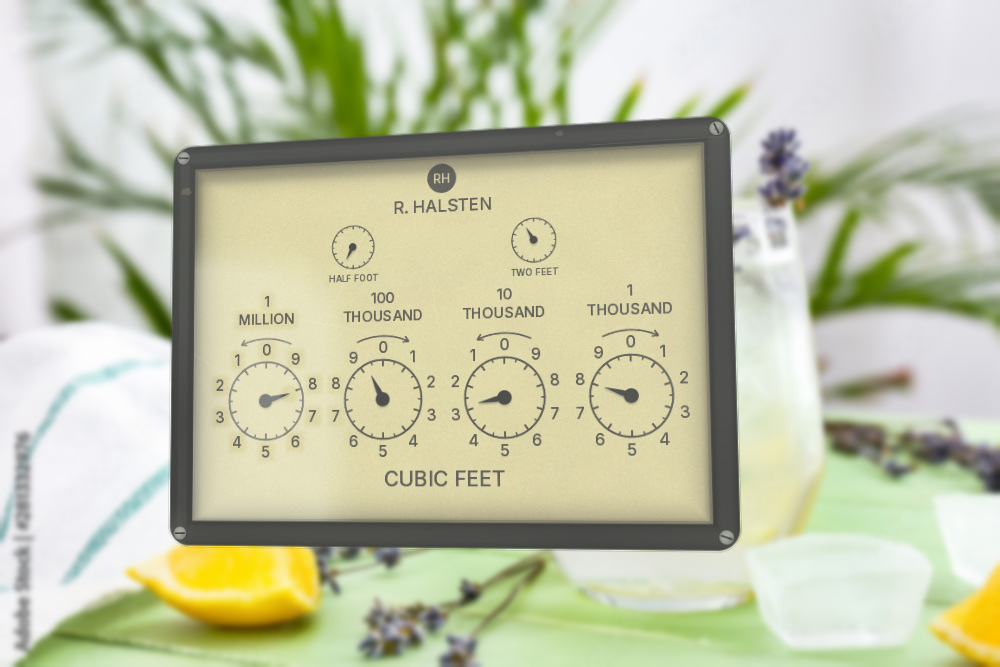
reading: {"value": 792800, "unit": "ft³"}
